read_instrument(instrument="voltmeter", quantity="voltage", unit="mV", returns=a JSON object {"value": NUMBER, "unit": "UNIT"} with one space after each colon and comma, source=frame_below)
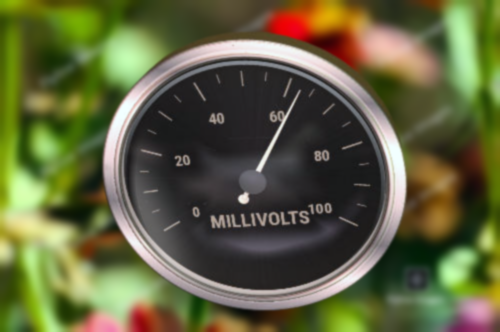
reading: {"value": 62.5, "unit": "mV"}
